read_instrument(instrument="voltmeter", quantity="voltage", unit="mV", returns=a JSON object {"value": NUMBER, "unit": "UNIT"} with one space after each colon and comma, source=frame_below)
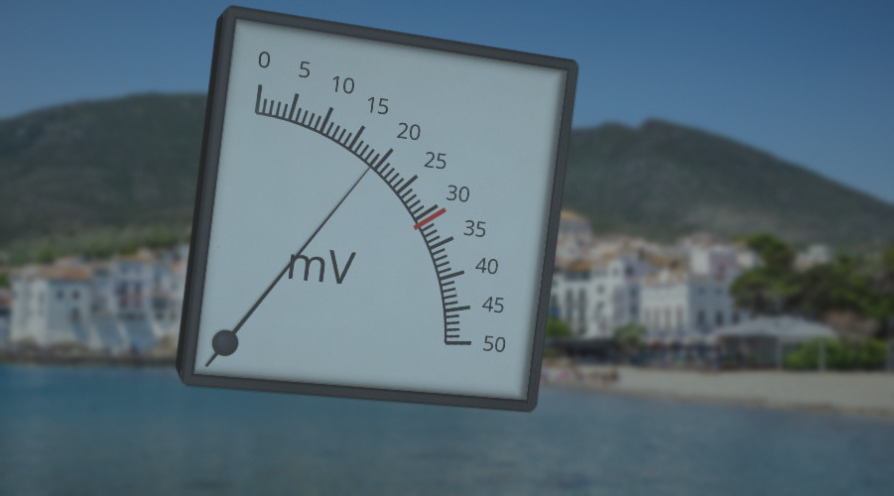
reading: {"value": 19, "unit": "mV"}
